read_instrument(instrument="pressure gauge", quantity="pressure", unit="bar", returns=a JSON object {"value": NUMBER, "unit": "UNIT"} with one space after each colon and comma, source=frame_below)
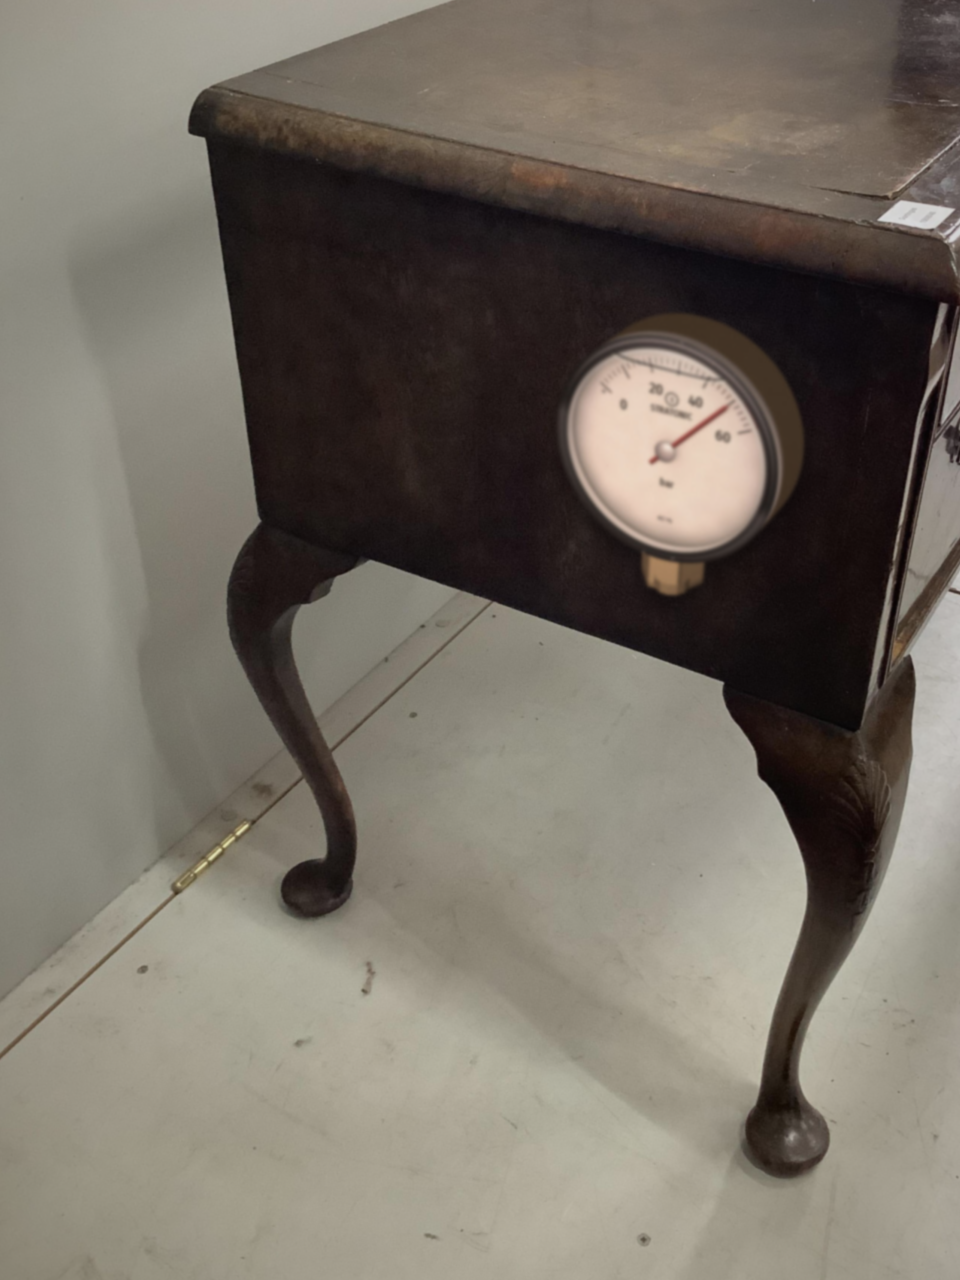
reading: {"value": 50, "unit": "bar"}
